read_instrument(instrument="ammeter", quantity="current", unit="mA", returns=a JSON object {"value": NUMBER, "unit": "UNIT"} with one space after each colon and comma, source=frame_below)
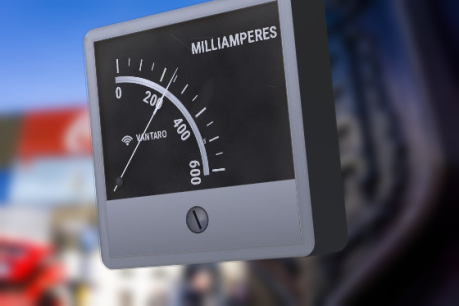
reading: {"value": 250, "unit": "mA"}
